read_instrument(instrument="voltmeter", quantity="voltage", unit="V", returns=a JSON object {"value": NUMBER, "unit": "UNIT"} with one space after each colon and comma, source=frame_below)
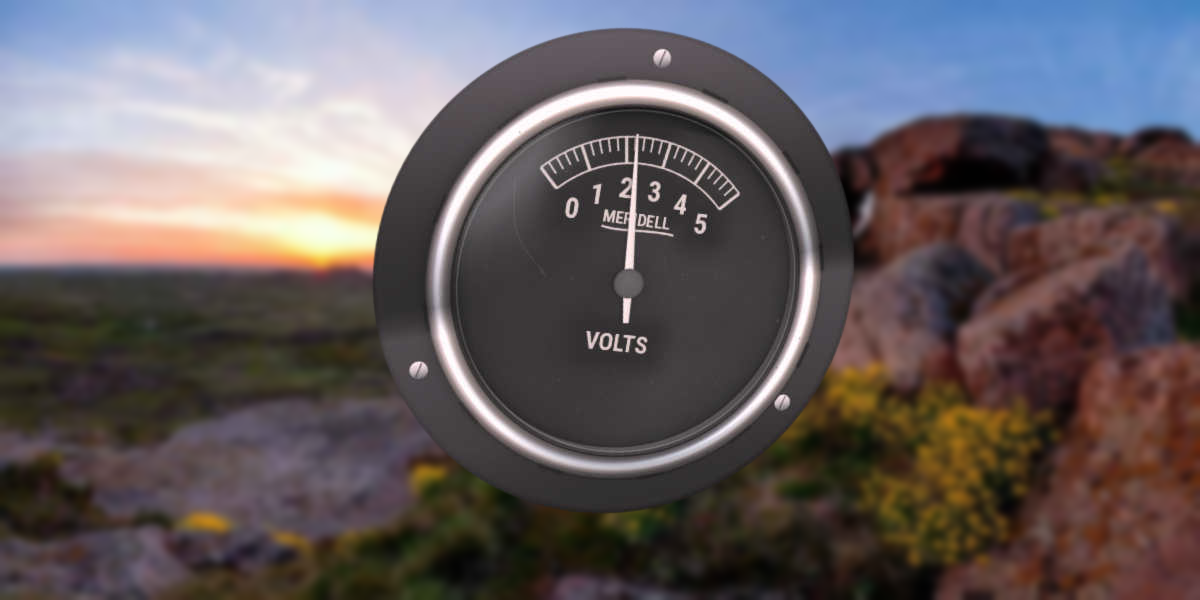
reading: {"value": 2.2, "unit": "V"}
